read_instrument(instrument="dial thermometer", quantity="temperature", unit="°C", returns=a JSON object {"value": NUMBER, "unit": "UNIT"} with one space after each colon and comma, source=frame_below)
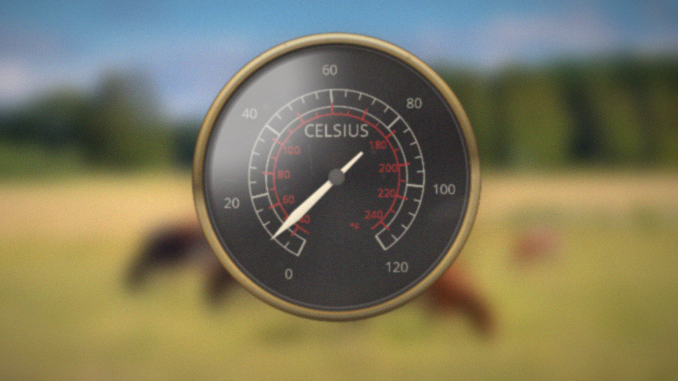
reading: {"value": 8, "unit": "°C"}
